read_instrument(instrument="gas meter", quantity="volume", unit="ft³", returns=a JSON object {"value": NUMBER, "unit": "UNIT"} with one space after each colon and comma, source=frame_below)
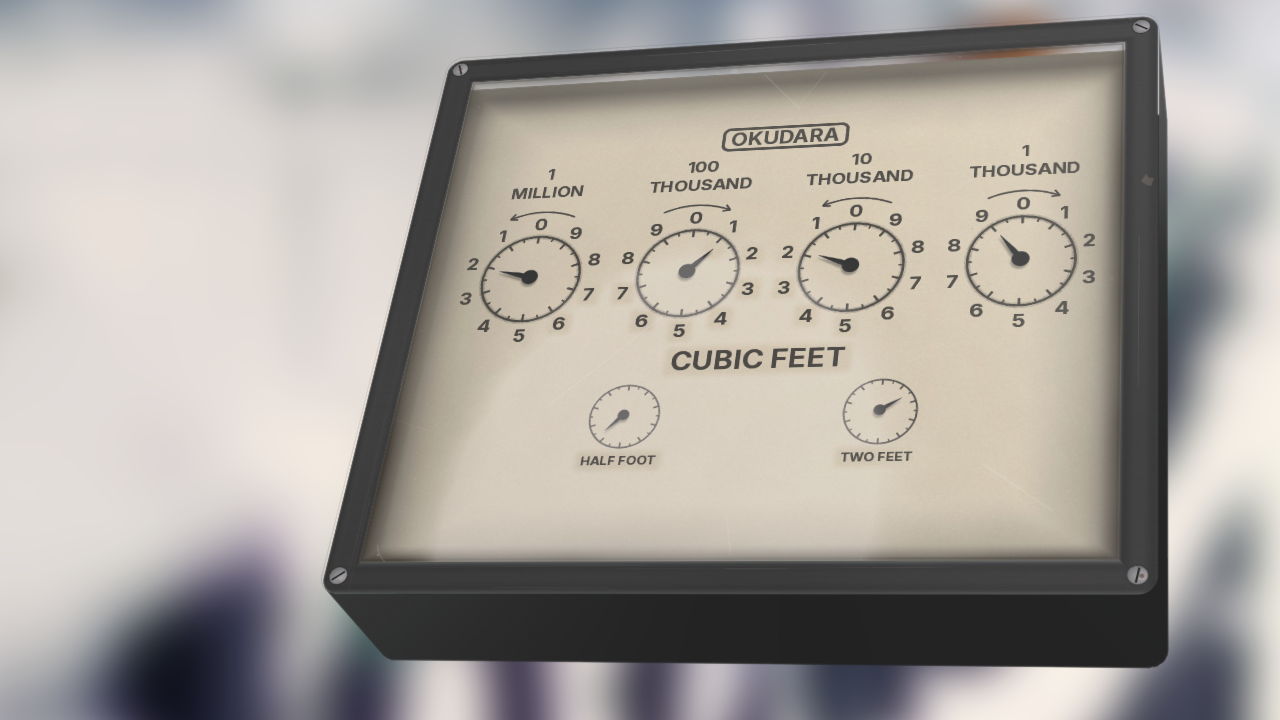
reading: {"value": 211900, "unit": "ft³"}
